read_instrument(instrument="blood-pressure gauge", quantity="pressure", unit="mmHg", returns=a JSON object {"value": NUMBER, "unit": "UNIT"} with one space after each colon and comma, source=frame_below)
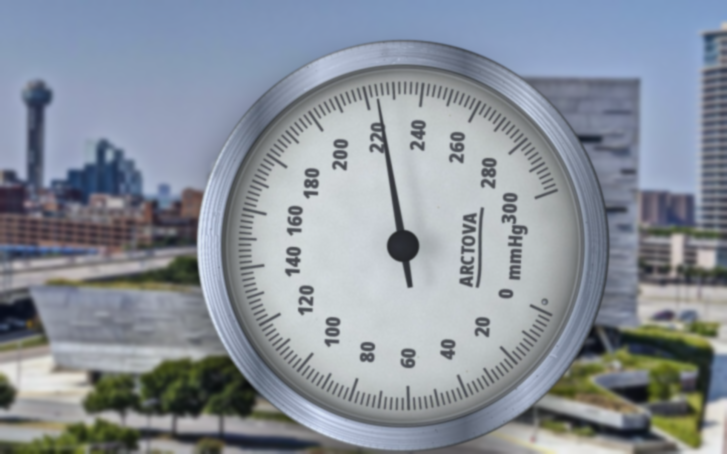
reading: {"value": 224, "unit": "mmHg"}
